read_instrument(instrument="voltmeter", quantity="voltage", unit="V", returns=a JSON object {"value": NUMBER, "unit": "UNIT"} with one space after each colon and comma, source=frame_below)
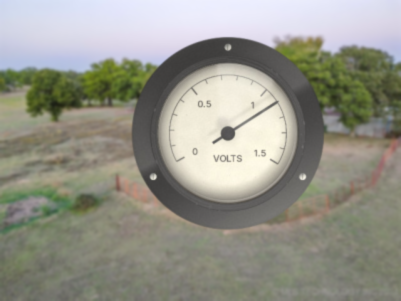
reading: {"value": 1.1, "unit": "V"}
